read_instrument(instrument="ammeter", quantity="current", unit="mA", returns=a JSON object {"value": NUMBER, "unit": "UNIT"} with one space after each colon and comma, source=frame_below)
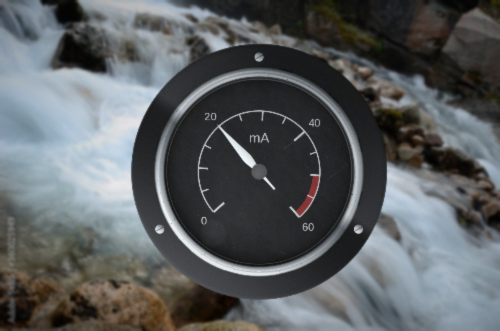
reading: {"value": 20, "unit": "mA"}
